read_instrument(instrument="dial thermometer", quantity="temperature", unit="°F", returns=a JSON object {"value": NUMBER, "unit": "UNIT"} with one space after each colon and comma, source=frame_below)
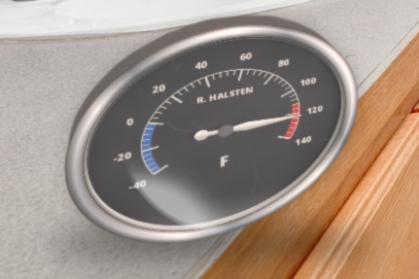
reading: {"value": 120, "unit": "°F"}
